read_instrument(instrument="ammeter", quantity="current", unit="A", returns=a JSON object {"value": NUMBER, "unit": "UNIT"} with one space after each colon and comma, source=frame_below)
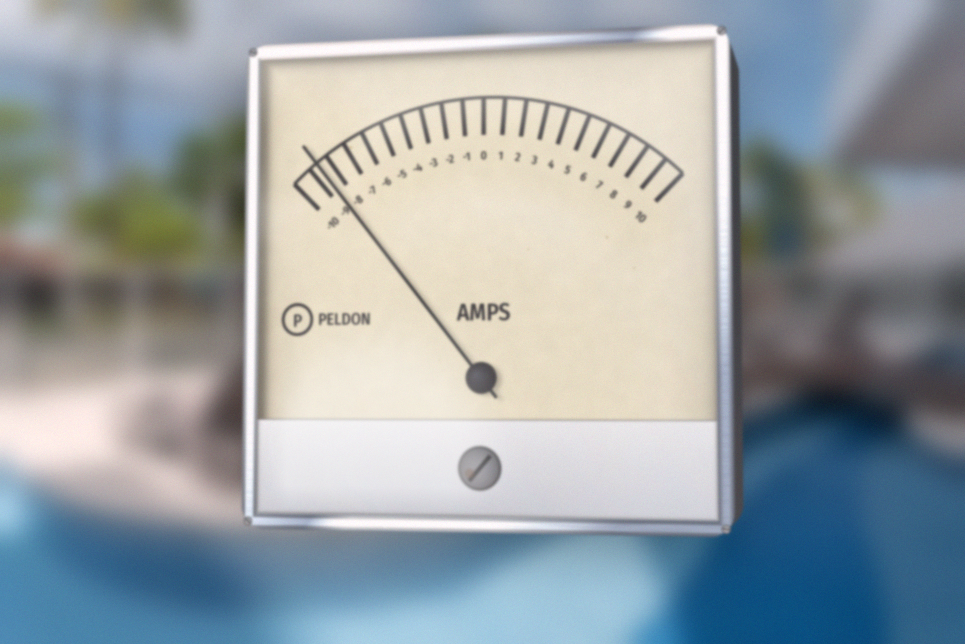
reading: {"value": -8.5, "unit": "A"}
